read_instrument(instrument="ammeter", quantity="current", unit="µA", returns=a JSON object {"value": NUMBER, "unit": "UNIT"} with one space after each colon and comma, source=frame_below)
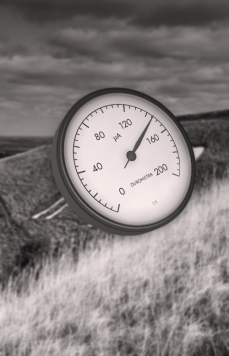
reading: {"value": 145, "unit": "µA"}
